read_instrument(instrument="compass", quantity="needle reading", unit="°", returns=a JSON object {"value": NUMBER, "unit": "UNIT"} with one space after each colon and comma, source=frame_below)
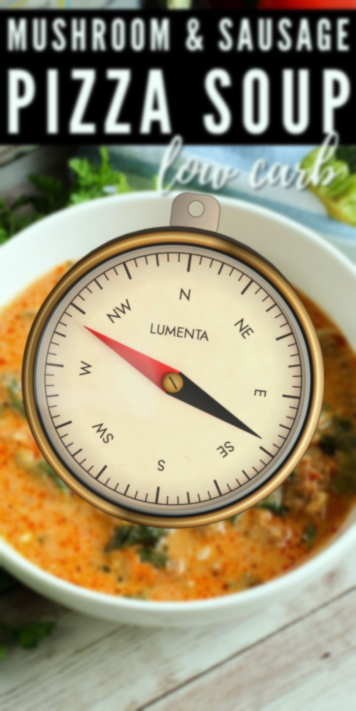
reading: {"value": 295, "unit": "°"}
